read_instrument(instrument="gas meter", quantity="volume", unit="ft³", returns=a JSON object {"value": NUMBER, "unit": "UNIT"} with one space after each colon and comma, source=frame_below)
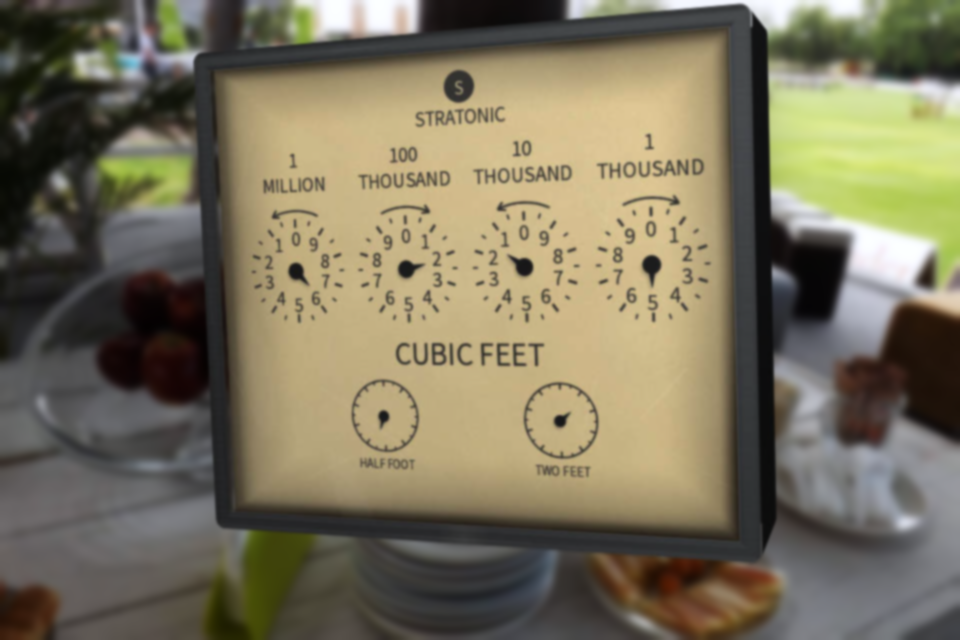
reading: {"value": 621500, "unit": "ft³"}
